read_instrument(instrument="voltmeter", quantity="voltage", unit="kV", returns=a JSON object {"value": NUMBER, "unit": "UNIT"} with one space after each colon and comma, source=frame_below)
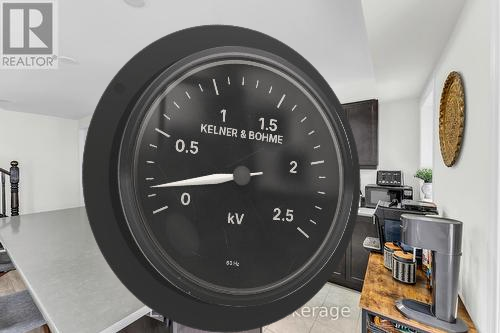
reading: {"value": 0.15, "unit": "kV"}
